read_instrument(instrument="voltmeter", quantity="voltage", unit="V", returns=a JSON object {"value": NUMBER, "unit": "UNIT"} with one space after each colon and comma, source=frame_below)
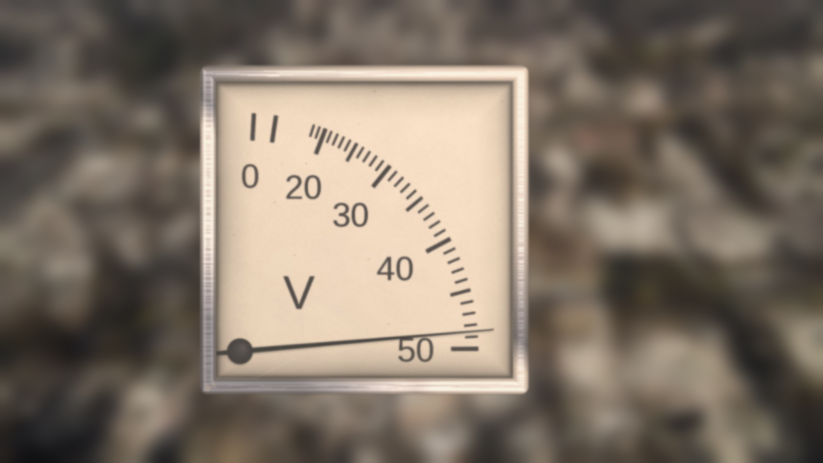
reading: {"value": 48.5, "unit": "V"}
